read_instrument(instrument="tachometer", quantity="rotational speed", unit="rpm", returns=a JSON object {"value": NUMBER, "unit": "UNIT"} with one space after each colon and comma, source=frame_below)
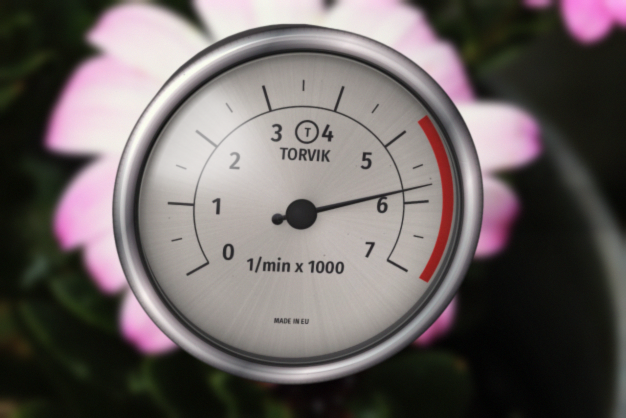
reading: {"value": 5750, "unit": "rpm"}
